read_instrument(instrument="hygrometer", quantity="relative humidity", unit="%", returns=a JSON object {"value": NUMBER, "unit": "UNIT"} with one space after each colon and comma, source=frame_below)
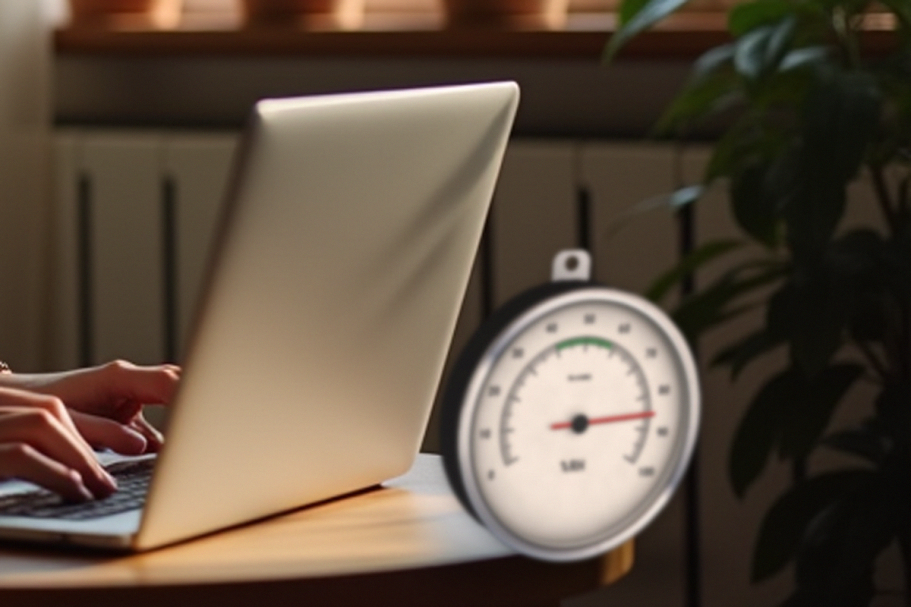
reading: {"value": 85, "unit": "%"}
